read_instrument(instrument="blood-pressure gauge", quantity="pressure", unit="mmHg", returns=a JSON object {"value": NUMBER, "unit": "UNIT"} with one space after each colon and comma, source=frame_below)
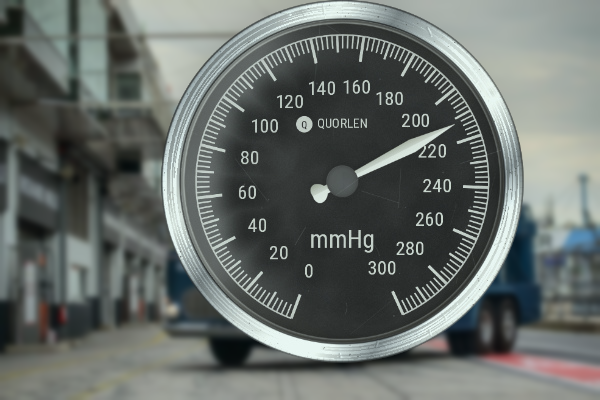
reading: {"value": 212, "unit": "mmHg"}
